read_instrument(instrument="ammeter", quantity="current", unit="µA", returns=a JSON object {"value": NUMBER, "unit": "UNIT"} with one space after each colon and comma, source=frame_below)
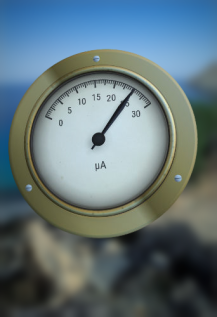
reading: {"value": 25, "unit": "µA"}
